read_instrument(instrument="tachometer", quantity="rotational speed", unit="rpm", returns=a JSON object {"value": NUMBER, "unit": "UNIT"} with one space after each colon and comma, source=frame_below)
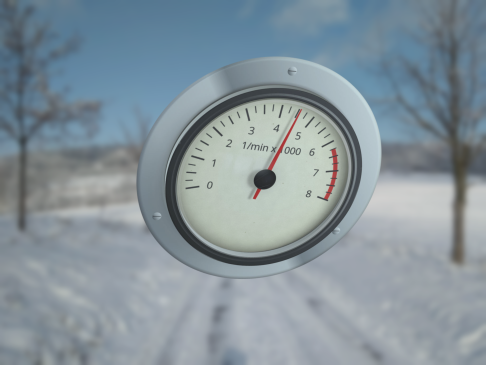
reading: {"value": 4500, "unit": "rpm"}
